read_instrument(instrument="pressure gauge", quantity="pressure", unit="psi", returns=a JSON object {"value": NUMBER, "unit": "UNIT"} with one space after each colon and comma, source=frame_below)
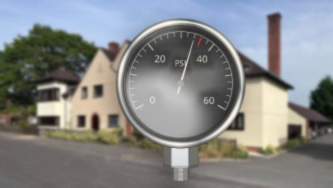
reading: {"value": 34, "unit": "psi"}
